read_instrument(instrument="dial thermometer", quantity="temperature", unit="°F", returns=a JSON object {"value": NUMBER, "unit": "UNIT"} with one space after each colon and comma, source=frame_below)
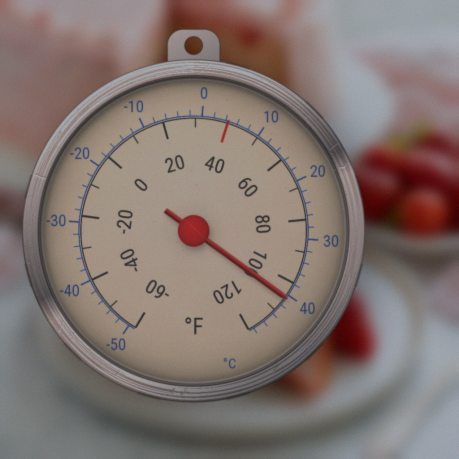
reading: {"value": 105, "unit": "°F"}
